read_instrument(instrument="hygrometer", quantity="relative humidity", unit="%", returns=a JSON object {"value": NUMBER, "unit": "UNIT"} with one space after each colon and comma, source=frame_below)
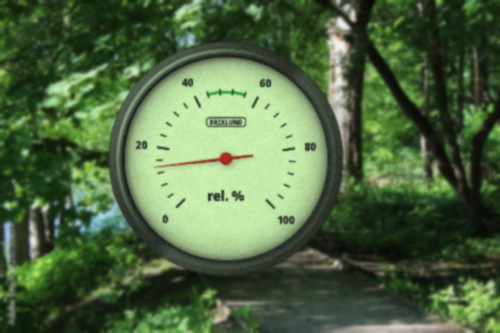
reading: {"value": 14, "unit": "%"}
